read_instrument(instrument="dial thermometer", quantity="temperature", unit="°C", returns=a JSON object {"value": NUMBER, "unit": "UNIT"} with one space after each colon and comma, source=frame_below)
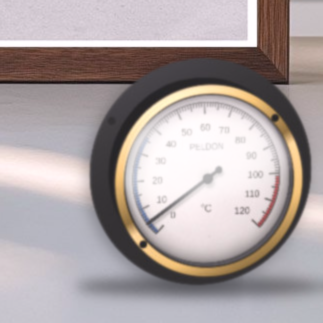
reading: {"value": 5, "unit": "°C"}
